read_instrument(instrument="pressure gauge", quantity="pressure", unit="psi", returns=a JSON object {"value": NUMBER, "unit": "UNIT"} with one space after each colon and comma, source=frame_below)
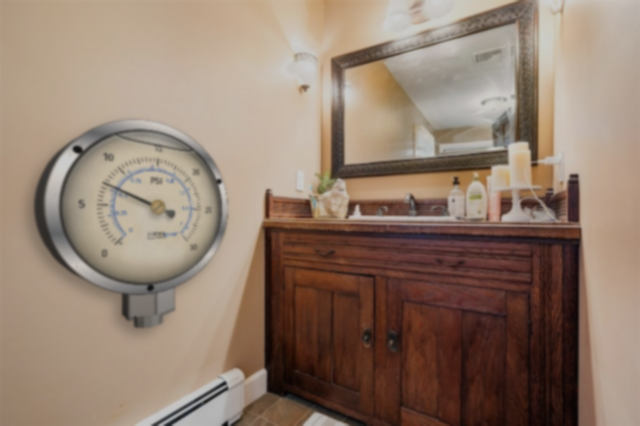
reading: {"value": 7.5, "unit": "psi"}
